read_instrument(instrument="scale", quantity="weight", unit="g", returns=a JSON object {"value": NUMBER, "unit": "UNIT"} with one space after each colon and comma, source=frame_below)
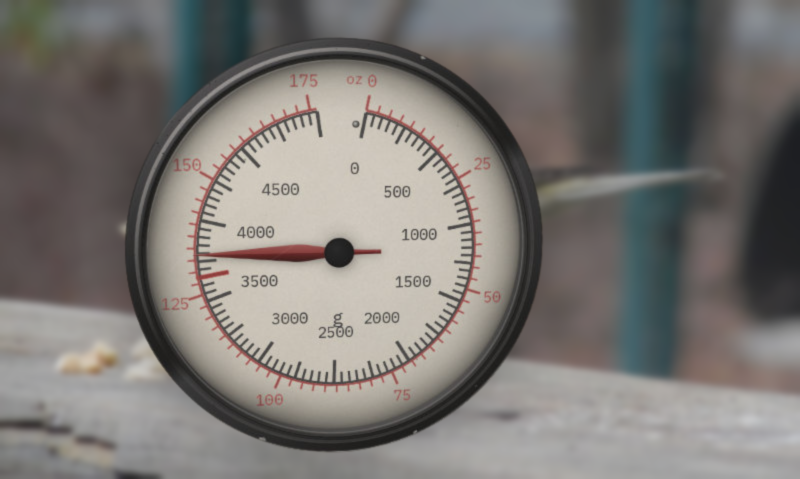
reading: {"value": 3800, "unit": "g"}
